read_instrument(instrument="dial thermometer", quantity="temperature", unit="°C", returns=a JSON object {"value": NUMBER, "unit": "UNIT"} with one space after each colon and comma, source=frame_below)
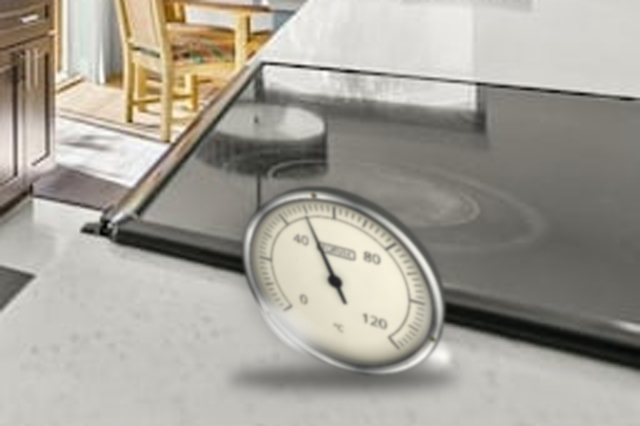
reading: {"value": 50, "unit": "°C"}
